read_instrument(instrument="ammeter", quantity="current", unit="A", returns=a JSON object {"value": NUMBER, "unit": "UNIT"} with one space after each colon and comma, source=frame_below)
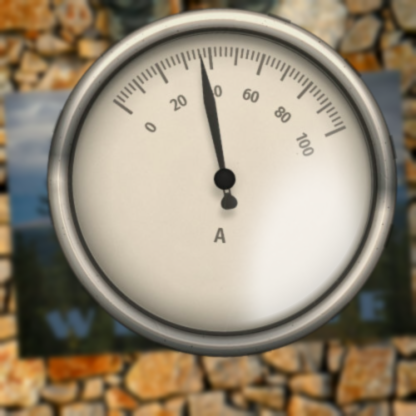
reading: {"value": 36, "unit": "A"}
